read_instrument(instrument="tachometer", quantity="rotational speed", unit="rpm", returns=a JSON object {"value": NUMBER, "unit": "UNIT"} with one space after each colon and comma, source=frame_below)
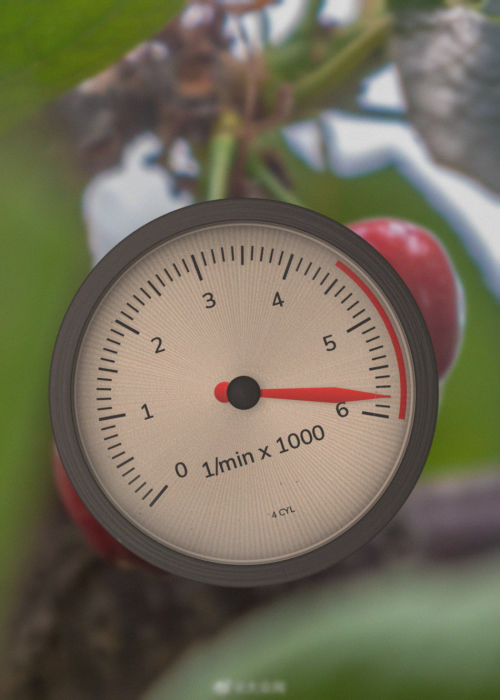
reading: {"value": 5800, "unit": "rpm"}
